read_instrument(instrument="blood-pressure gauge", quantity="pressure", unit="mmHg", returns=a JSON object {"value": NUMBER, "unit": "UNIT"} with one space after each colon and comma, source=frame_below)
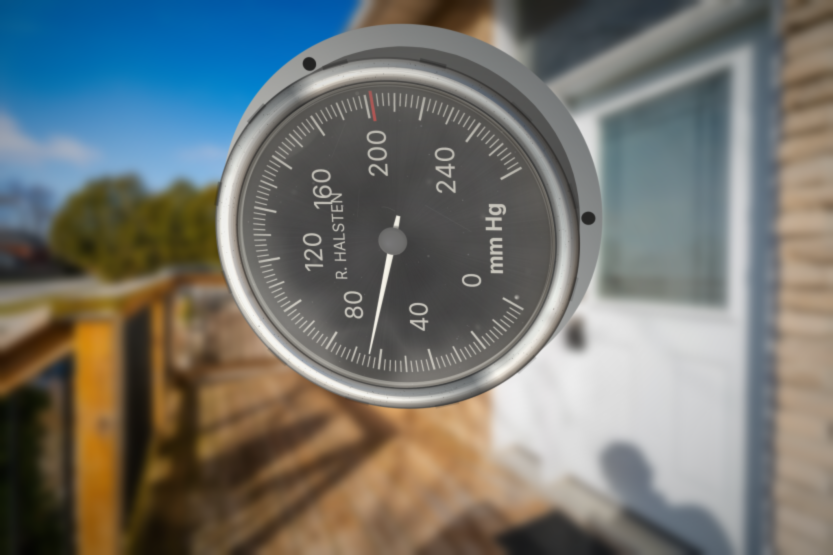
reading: {"value": 64, "unit": "mmHg"}
